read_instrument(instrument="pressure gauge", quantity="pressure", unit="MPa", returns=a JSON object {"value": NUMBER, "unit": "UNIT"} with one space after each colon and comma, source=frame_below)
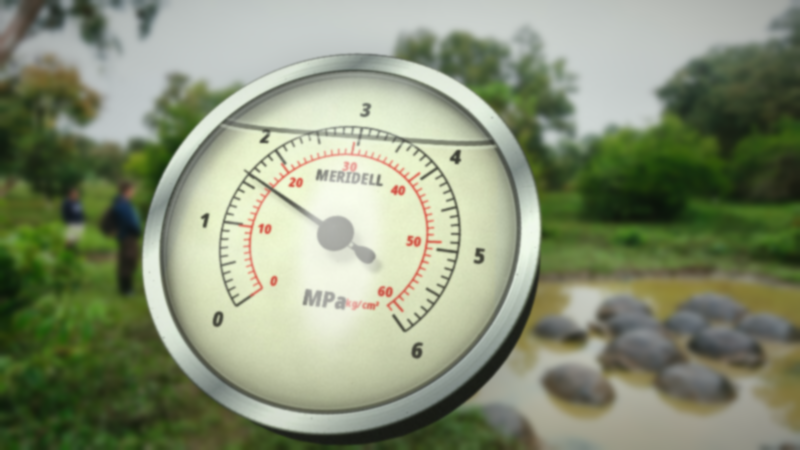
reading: {"value": 1.6, "unit": "MPa"}
